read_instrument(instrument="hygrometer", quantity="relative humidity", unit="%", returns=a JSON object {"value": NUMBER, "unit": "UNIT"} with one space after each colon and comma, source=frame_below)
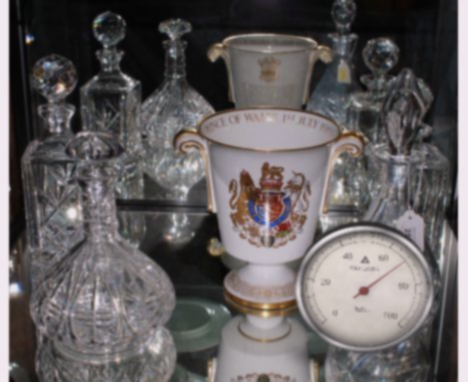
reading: {"value": 68, "unit": "%"}
